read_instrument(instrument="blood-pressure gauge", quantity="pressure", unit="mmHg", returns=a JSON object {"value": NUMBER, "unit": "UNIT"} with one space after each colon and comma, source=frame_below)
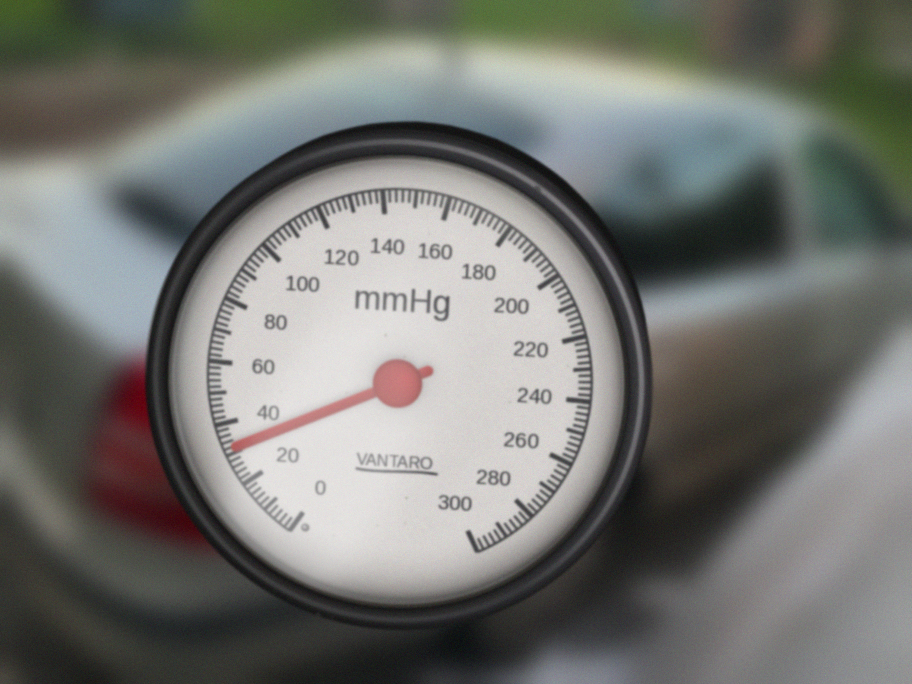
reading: {"value": 32, "unit": "mmHg"}
